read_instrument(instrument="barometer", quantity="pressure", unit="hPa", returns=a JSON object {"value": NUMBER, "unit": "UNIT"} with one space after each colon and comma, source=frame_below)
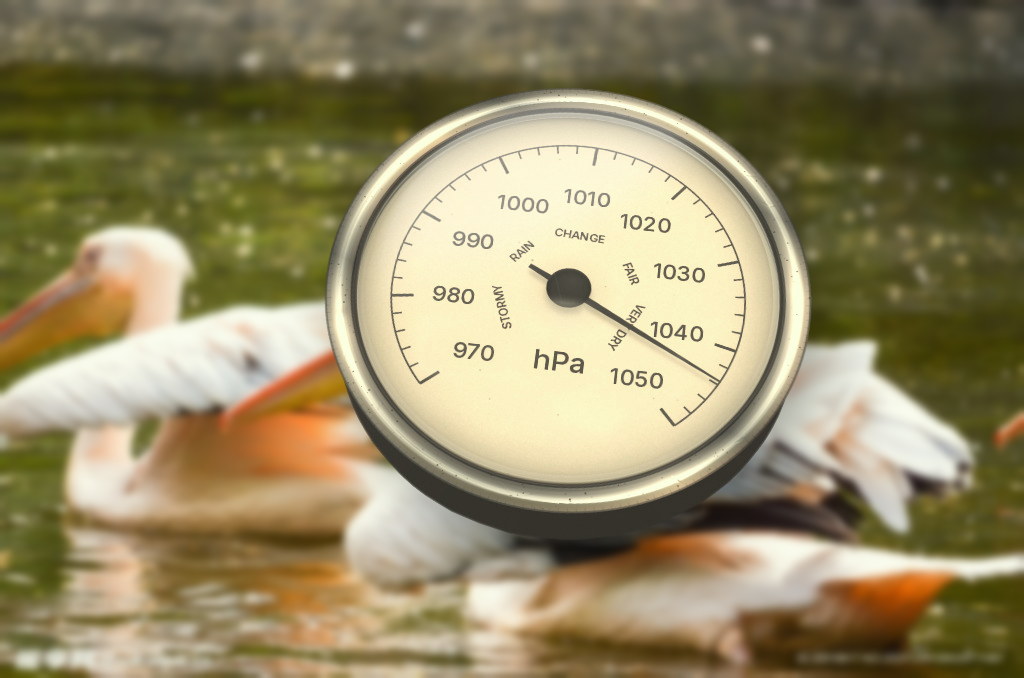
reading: {"value": 1044, "unit": "hPa"}
